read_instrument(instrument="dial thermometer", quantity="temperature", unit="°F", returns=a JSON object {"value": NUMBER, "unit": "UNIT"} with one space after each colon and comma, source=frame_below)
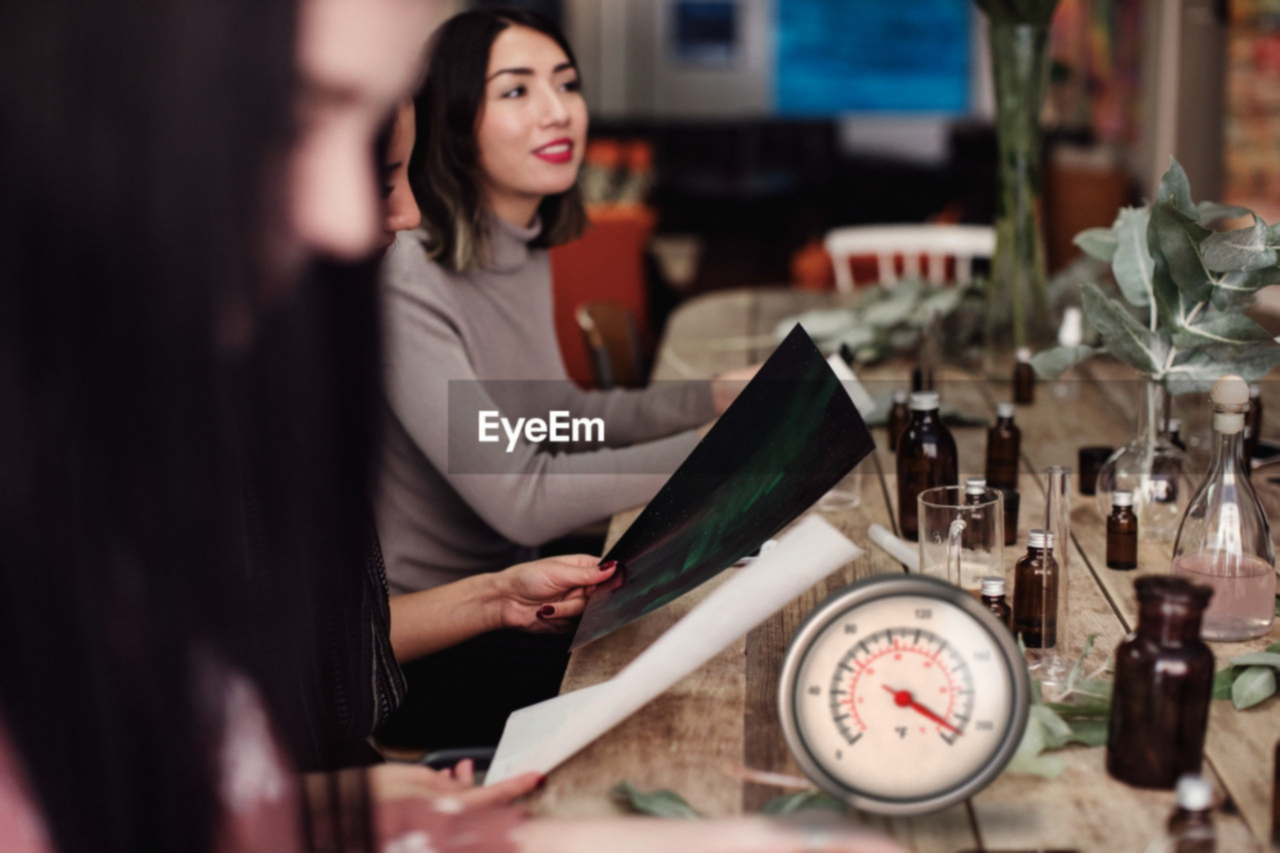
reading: {"value": 210, "unit": "°F"}
